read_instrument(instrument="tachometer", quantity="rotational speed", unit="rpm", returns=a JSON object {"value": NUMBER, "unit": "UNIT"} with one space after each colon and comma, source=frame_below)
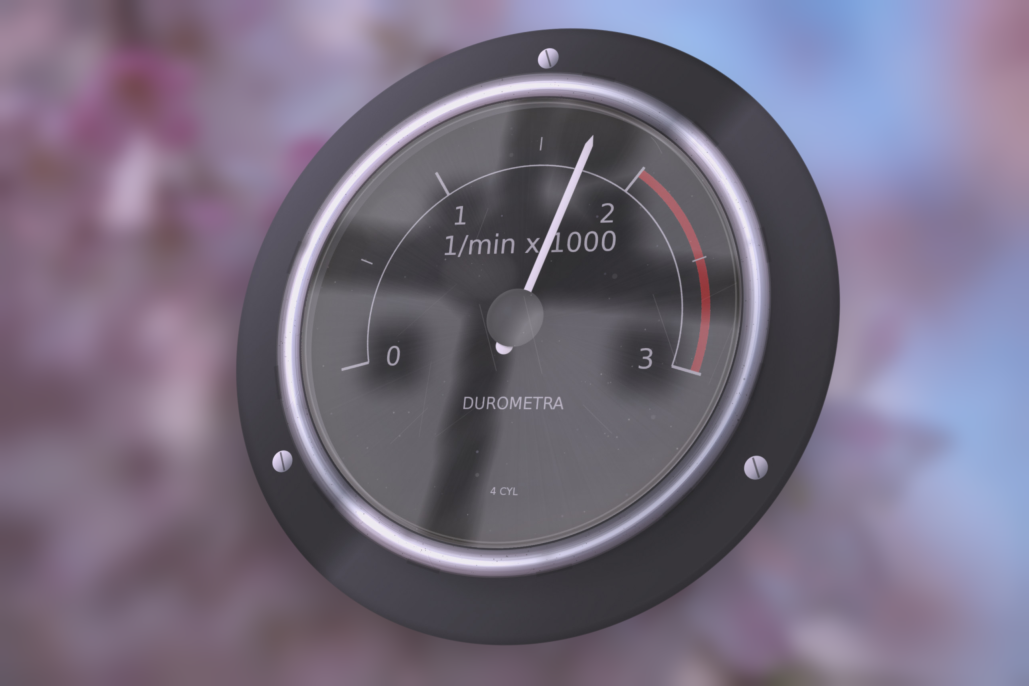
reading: {"value": 1750, "unit": "rpm"}
